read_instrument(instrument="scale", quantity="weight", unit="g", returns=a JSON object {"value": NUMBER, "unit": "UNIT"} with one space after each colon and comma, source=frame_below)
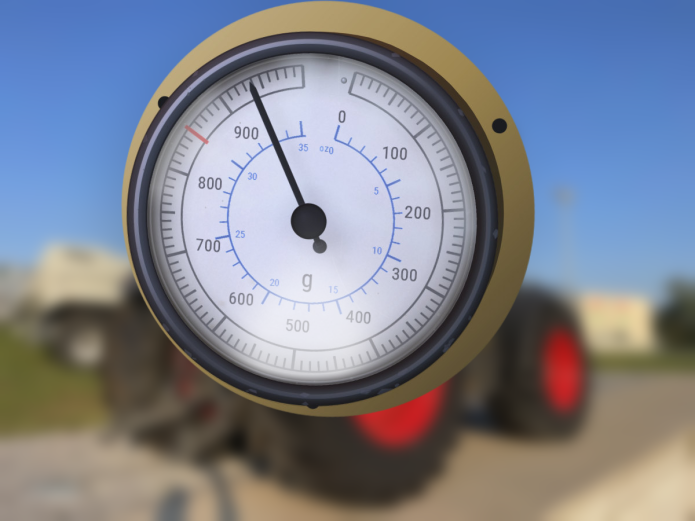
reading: {"value": 940, "unit": "g"}
